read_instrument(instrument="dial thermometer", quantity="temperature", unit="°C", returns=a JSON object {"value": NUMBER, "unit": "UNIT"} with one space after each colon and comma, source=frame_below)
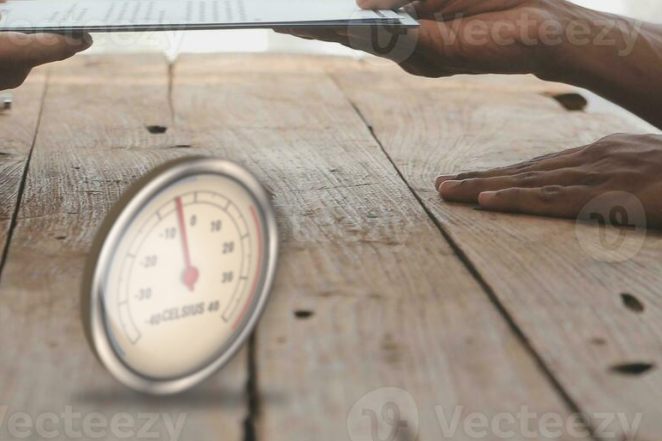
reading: {"value": -5, "unit": "°C"}
